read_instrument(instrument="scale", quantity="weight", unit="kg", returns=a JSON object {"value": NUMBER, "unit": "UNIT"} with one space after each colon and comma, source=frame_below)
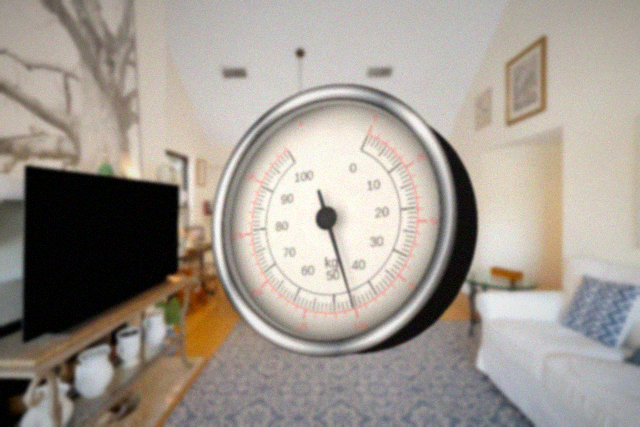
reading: {"value": 45, "unit": "kg"}
